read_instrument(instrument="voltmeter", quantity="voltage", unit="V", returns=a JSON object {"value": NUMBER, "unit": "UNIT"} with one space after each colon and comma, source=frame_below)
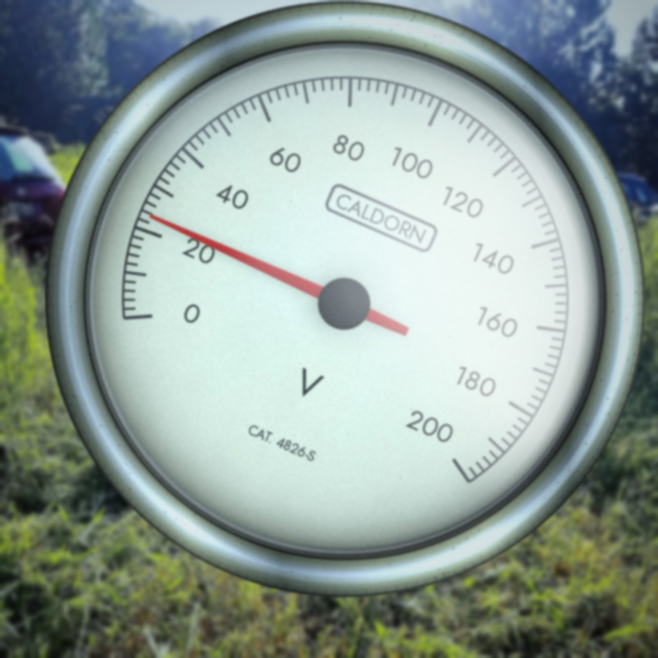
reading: {"value": 24, "unit": "V"}
